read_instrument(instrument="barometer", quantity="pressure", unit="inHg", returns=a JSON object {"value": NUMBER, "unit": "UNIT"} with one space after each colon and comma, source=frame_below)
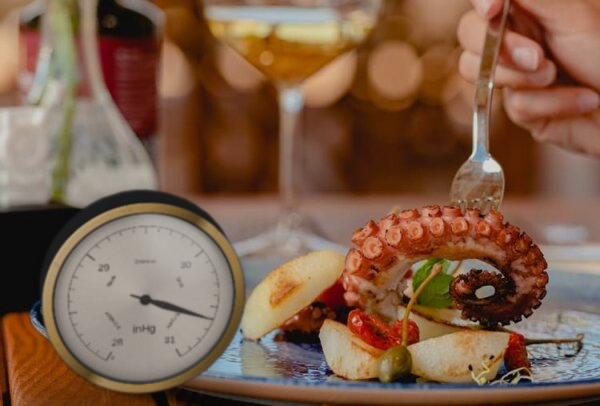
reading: {"value": 30.6, "unit": "inHg"}
